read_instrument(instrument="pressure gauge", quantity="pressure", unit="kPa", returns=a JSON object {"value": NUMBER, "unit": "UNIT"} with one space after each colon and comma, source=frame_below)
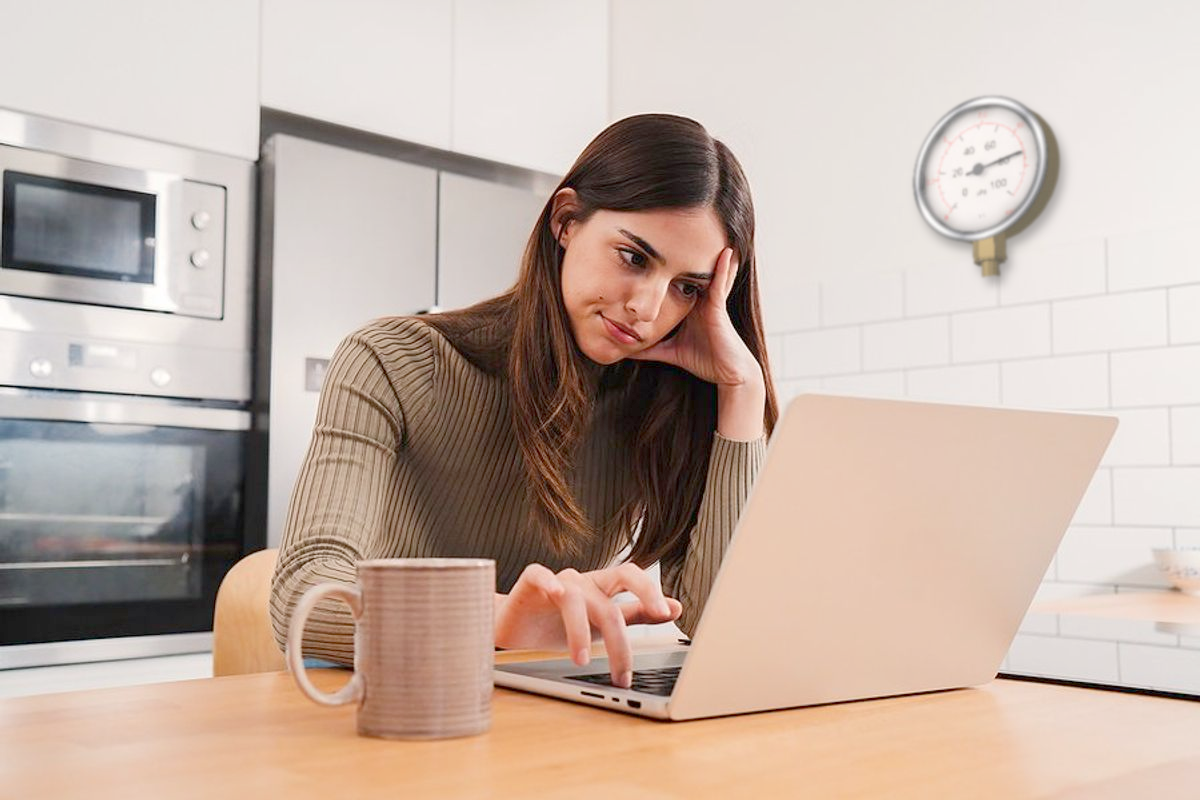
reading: {"value": 80, "unit": "kPa"}
